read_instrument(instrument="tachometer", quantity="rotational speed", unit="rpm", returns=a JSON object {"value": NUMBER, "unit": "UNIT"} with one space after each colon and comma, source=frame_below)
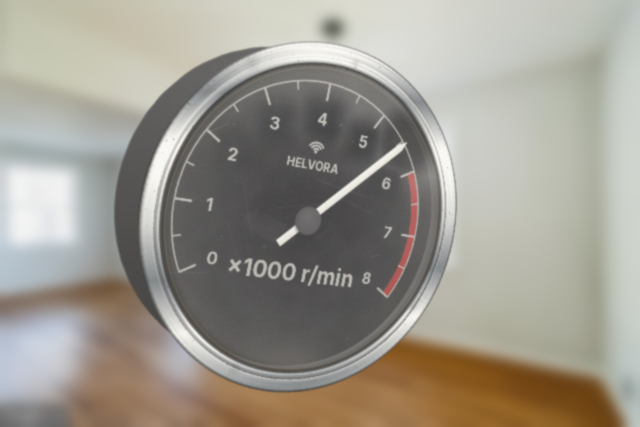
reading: {"value": 5500, "unit": "rpm"}
